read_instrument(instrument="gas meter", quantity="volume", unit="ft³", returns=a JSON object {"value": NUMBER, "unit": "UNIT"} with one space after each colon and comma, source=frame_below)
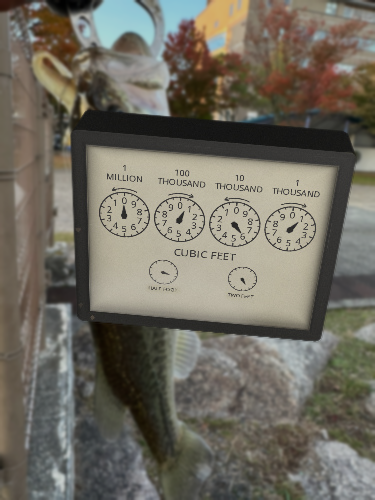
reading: {"value": 6100, "unit": "ft³"}
